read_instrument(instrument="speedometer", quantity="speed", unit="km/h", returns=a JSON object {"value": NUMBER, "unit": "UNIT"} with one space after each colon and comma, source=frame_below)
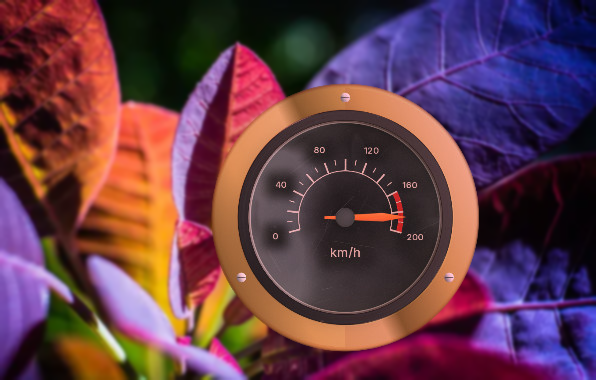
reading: {"value": 185, "unit": "km/h"}
